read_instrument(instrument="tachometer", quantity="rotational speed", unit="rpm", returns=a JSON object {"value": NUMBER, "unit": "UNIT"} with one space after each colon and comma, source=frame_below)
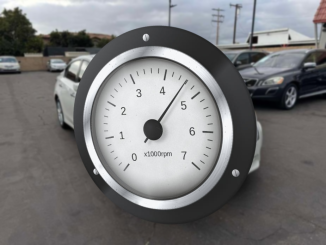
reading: {"value": 4600, "unit": "rpm"}
